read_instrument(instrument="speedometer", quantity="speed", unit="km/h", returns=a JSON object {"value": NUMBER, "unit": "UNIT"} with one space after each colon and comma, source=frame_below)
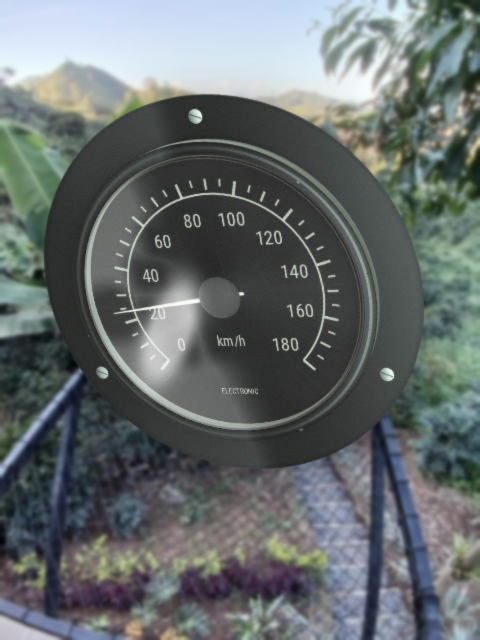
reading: {"value": 25, "unit": "km/h"}
